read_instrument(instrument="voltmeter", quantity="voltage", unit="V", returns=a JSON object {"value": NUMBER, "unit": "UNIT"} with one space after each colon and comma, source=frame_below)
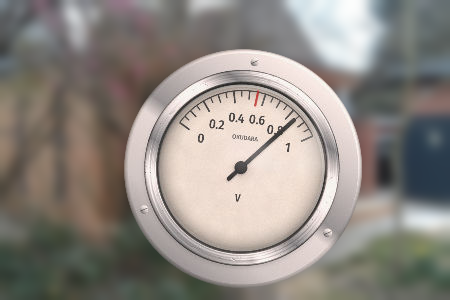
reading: {"value": 0.85, "unit": "V"}
